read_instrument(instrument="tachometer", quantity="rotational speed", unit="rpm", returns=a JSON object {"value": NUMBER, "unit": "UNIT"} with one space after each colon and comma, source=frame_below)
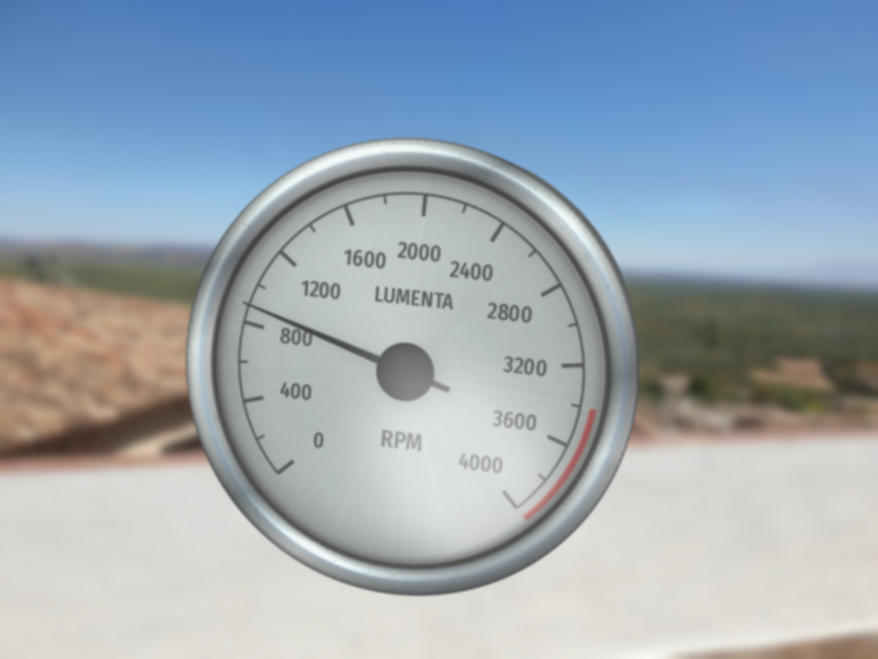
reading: {"value": 900, "unit": "rpm"}
